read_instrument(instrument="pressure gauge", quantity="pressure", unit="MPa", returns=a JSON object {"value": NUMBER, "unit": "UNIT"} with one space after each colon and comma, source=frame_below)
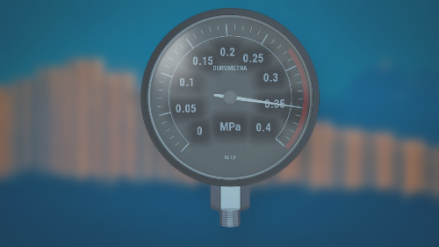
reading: {"value": 0.35, "unit": "MPa"}
